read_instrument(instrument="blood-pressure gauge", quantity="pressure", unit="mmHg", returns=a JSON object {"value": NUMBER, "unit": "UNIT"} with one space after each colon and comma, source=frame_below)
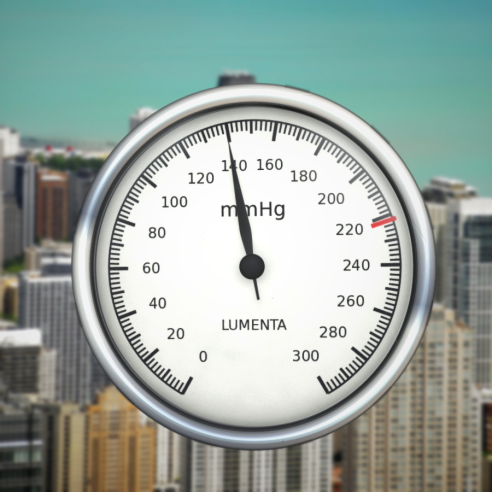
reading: {"value": 140, "unit": "mmHg"}
